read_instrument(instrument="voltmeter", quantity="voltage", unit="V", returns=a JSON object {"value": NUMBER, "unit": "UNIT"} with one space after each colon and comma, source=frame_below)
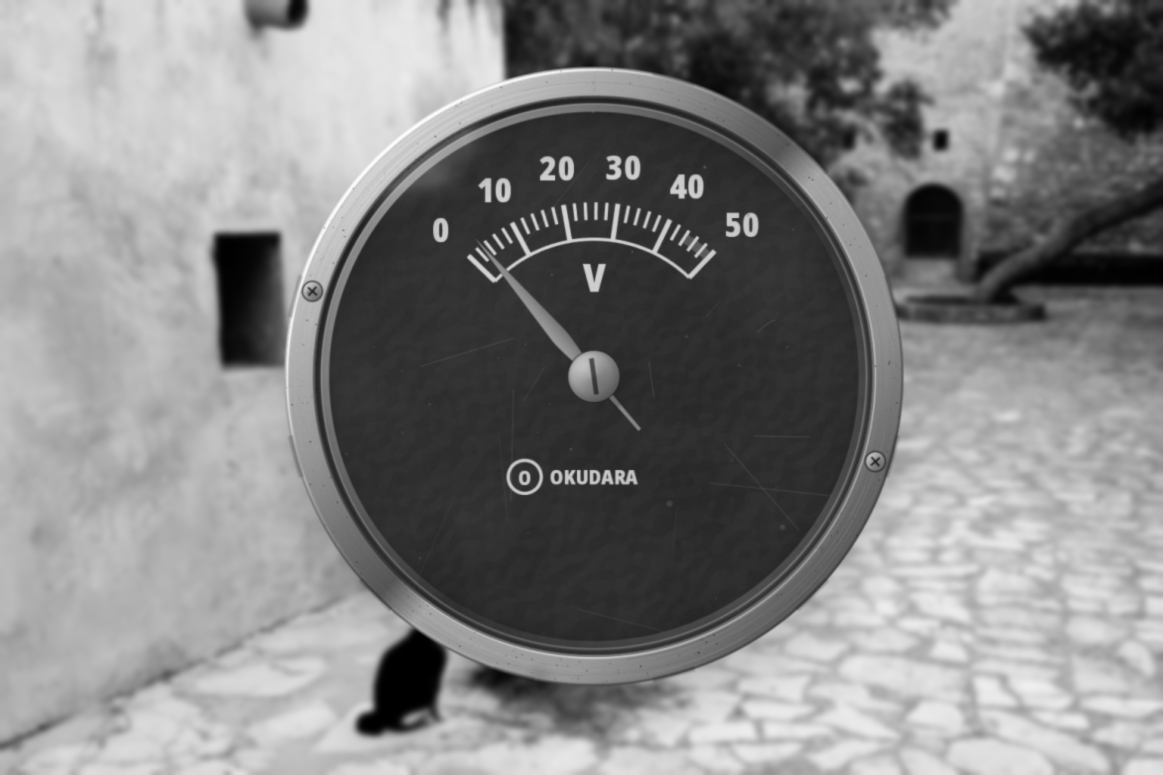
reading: {"value": 3, "unit": "V"}
